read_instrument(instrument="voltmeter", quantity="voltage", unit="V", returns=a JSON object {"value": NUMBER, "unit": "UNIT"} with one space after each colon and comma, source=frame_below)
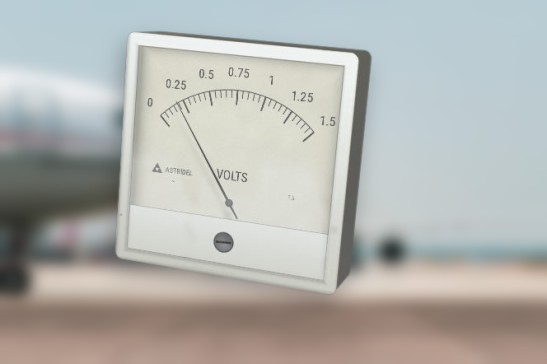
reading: {"value": 0.2, "unit": "V"}
